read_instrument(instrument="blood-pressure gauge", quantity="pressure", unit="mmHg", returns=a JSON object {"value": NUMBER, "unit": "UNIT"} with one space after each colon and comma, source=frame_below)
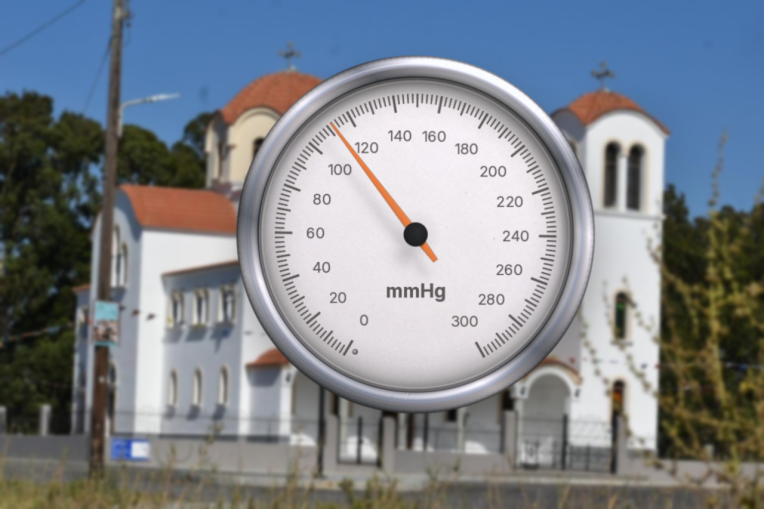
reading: {"value": 112, "unit": "mmHg"}
